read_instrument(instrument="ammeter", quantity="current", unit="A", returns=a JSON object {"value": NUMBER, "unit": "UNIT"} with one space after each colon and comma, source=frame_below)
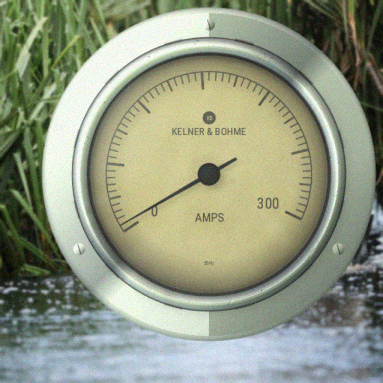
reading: {"value": 5, "unit": "A"}
